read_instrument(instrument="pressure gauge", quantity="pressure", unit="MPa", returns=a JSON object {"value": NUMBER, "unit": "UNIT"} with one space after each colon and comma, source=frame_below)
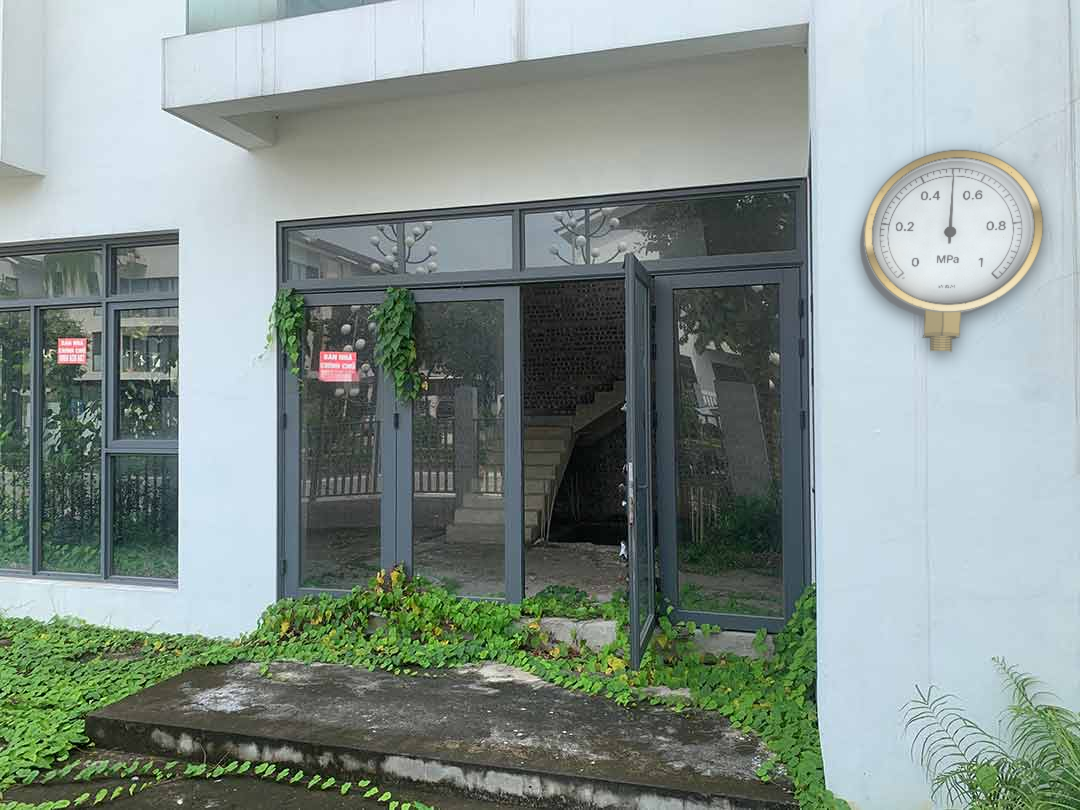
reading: {"value": 0.5, "unit": "MPa"}
